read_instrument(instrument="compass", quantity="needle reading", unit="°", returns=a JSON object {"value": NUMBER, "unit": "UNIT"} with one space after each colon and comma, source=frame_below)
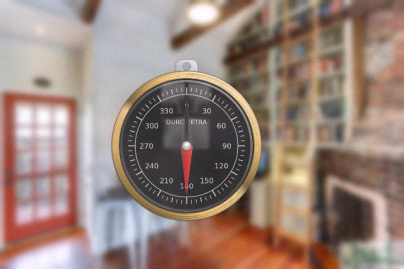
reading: {"value": 180, "unit": "°"}
